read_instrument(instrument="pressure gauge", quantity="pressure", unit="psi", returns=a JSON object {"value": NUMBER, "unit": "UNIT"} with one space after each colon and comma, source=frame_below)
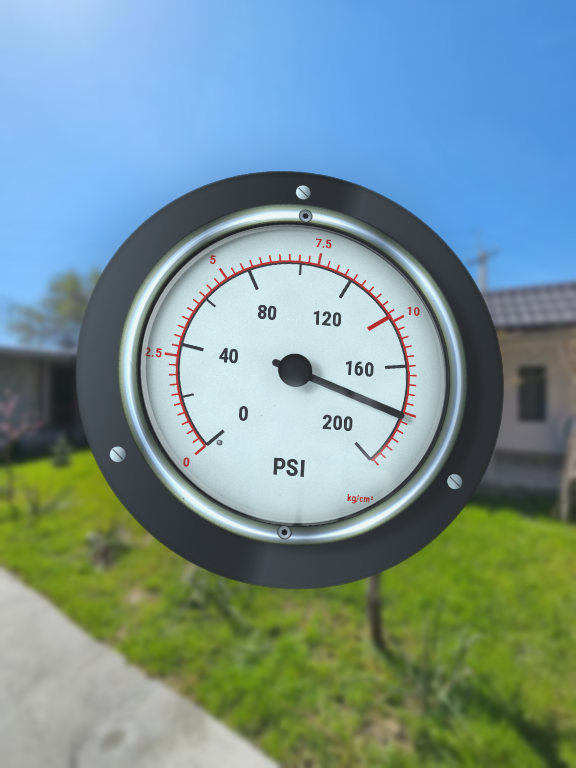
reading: {"value": 180, "unit": "psi"}
